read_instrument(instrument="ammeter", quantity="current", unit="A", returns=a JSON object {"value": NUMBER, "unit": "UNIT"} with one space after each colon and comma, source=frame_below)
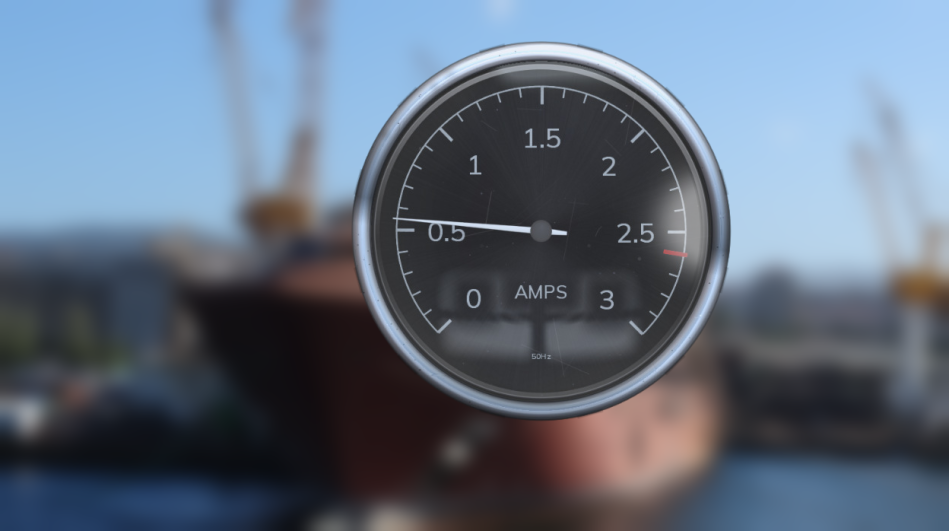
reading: {"value": 0.55, "unit": "A"}
